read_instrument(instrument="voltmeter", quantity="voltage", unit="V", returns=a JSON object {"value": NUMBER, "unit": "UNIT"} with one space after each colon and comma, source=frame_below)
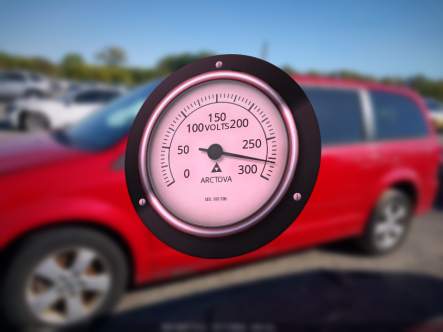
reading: {"value": 280, "unit": "V"}
